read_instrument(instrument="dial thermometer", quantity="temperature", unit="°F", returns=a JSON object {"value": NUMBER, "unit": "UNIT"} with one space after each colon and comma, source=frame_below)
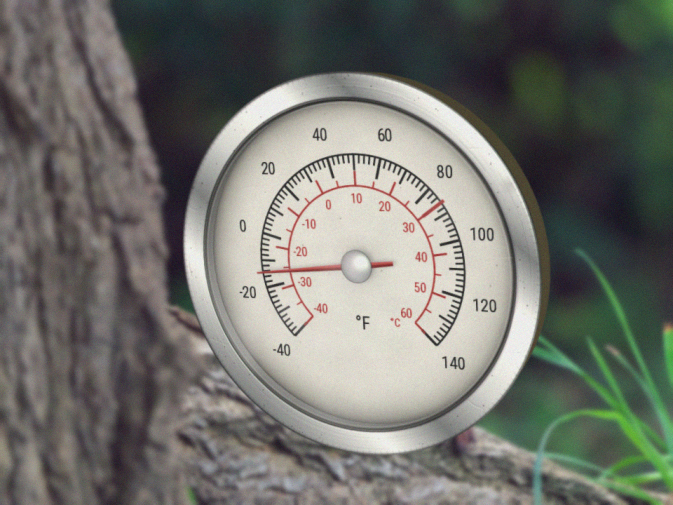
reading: {"value": -14, "unit": "°F"}
